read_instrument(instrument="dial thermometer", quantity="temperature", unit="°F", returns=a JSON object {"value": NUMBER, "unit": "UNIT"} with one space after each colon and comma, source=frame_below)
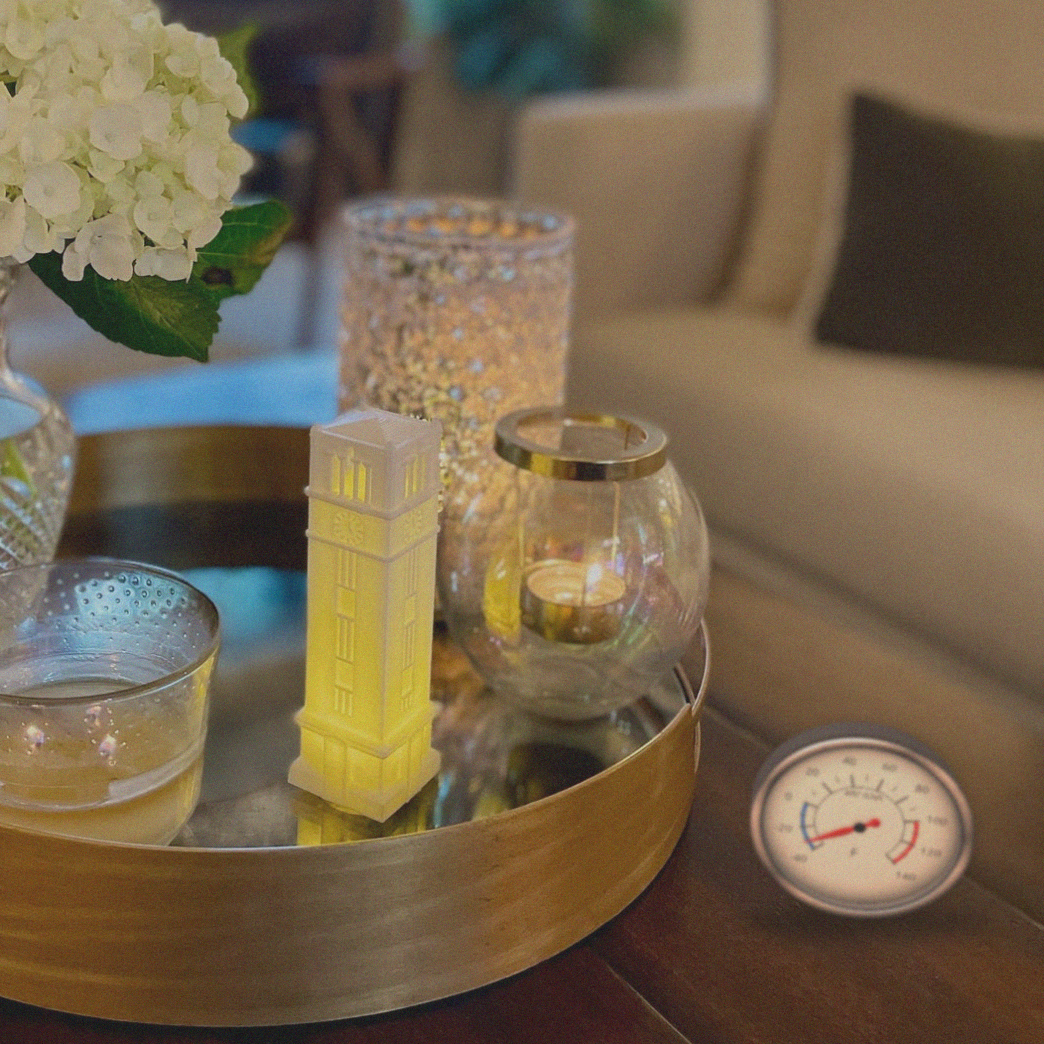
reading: {"value": -30, "unit": "°F"}
